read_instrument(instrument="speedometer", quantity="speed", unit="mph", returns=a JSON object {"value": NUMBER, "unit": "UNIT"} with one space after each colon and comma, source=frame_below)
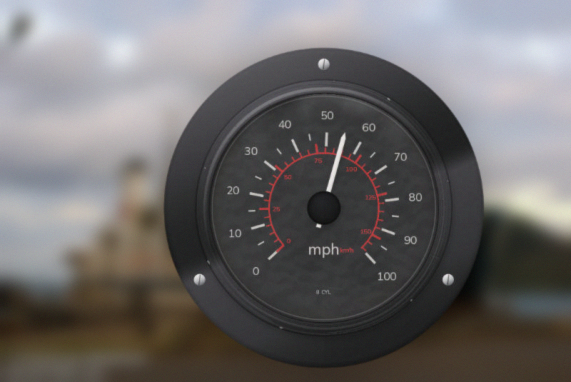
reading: {"value": 55, "unit": "mph"}
